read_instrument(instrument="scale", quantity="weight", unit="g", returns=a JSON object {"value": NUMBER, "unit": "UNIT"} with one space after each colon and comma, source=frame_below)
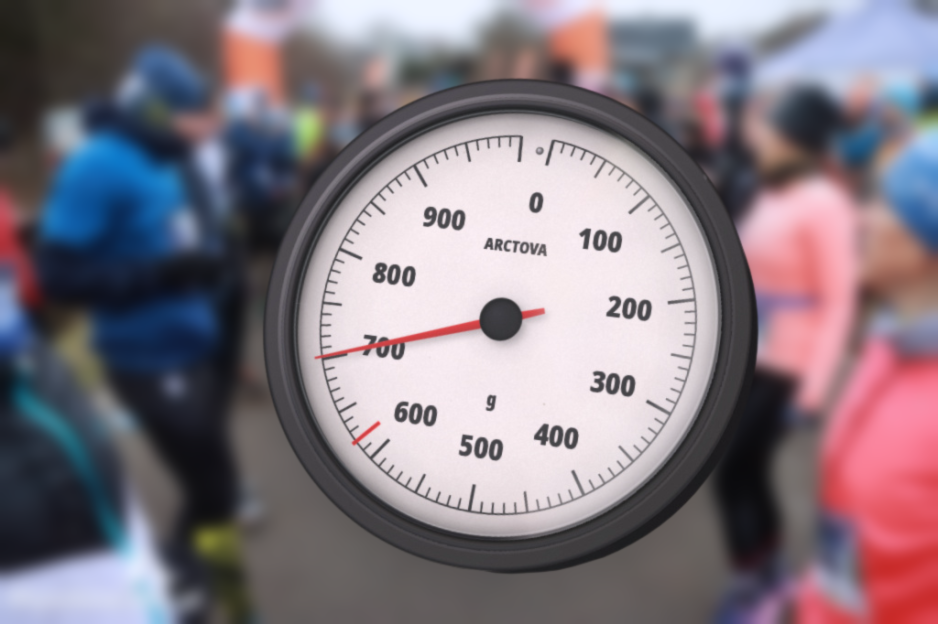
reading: {"value": 700, "unit": "g"}
